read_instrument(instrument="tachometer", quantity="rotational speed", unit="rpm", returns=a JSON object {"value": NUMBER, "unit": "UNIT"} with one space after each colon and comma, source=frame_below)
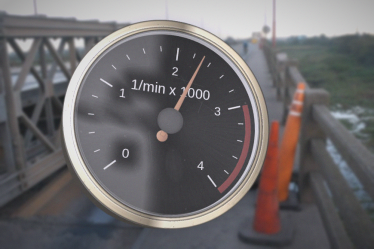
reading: {"value": 2300, "unit": "rpm"}
